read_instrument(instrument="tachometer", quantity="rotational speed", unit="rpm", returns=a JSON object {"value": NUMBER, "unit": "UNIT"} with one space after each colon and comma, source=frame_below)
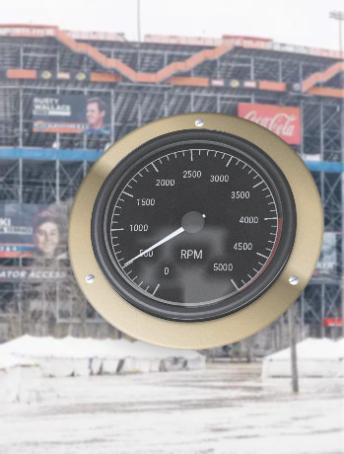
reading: {"value": 500, "unit": "rpm"}
